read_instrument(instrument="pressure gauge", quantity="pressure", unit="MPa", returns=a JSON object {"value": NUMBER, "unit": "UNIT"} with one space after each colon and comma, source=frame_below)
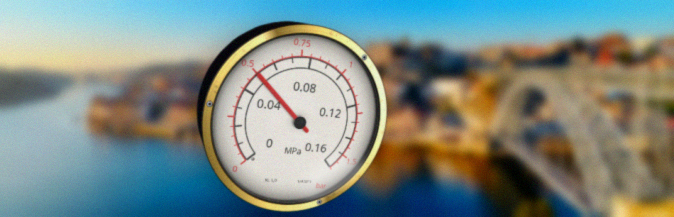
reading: {"value": 0.05, "unit": "MPa"}
